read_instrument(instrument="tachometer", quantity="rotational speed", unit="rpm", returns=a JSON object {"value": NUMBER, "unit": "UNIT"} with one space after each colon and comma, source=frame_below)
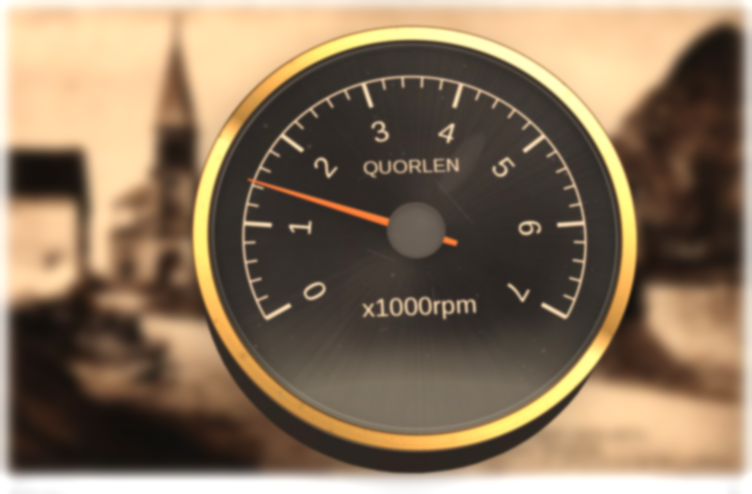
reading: {"value": 1400, "unit": "rpm"}
